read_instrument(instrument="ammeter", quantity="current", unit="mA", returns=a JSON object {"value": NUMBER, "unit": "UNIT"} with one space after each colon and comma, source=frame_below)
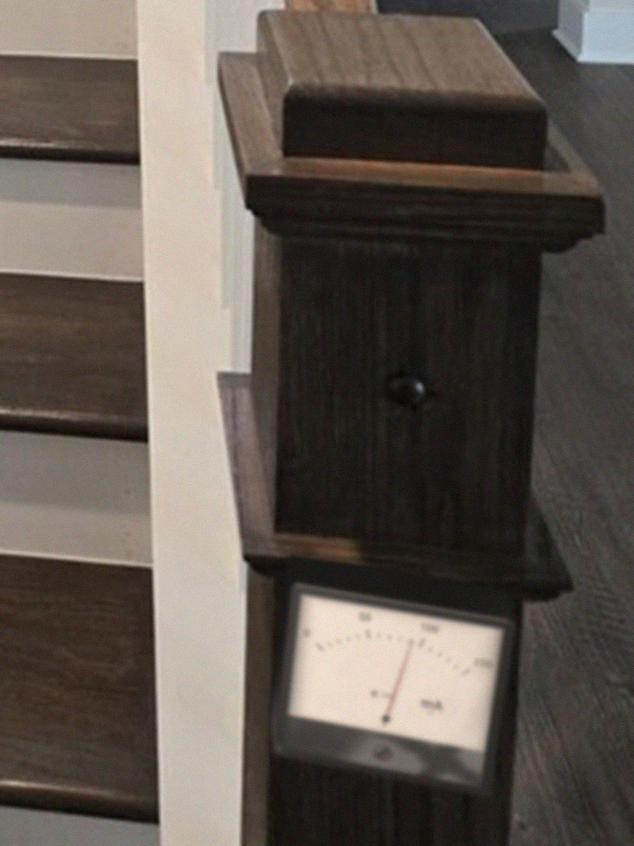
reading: {"value": 90, "unit": "mA"}
